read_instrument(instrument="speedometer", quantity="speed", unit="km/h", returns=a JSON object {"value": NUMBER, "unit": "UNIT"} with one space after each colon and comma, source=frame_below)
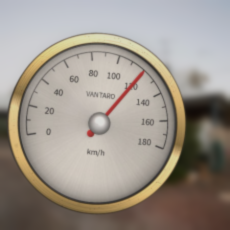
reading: {"value": 120, "unit": "km/h"}
